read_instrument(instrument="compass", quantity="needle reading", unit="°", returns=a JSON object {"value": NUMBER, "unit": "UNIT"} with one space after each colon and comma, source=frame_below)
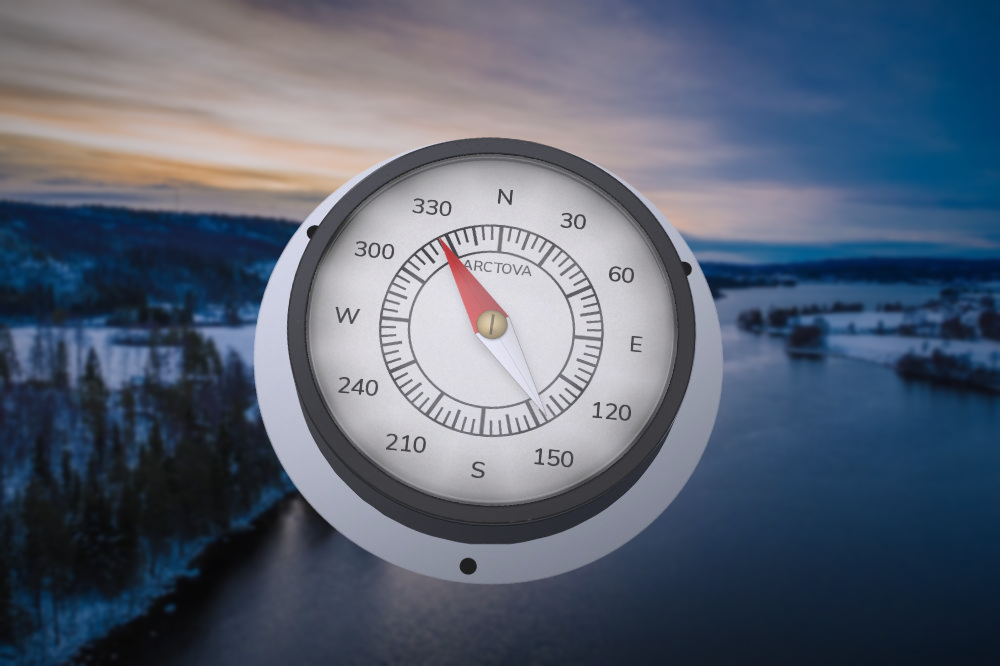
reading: {"value": 325, "unit": "°"}
